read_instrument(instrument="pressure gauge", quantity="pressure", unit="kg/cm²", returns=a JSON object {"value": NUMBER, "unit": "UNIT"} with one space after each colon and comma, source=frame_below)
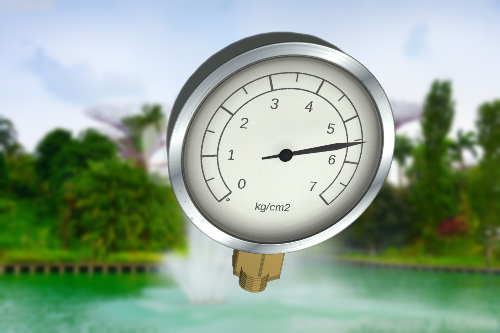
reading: {"value": 5.5, "unit": "kg/cm²"}
